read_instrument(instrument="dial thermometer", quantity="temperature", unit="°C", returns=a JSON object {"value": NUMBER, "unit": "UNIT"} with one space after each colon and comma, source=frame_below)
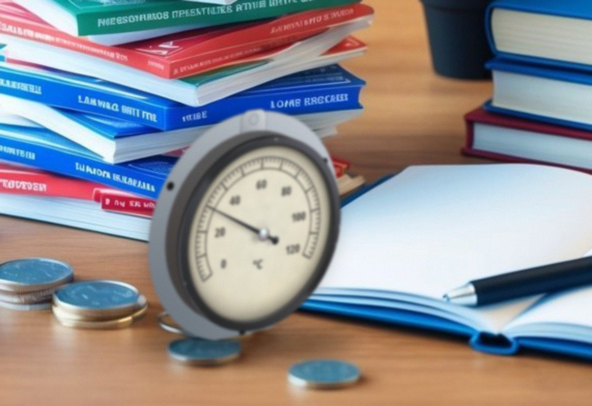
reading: {"value": 30, "unit": "°C"}
